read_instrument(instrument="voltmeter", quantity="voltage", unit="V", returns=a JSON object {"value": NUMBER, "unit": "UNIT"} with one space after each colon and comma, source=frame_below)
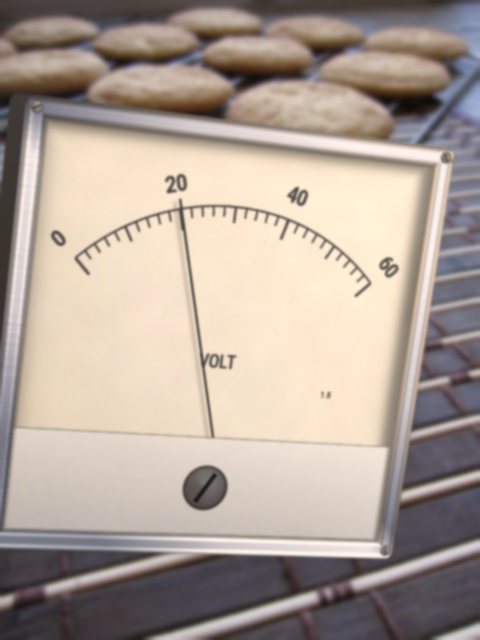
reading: {"value": 20, "unit": "V"}
